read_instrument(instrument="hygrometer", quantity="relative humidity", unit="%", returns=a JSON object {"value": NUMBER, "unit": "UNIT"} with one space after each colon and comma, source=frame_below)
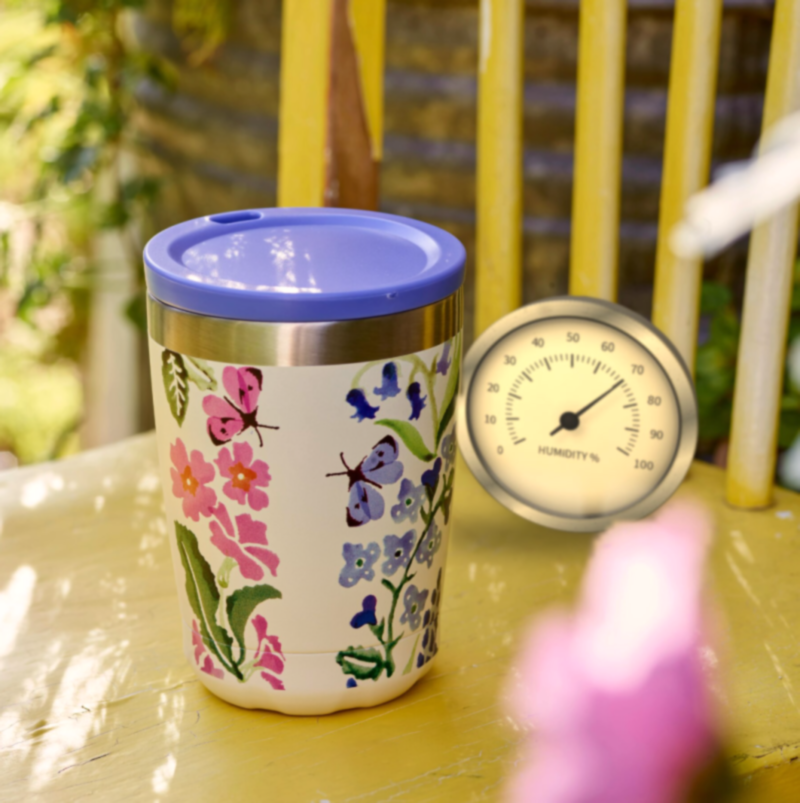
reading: {"value": 70, "unit": "%"}
